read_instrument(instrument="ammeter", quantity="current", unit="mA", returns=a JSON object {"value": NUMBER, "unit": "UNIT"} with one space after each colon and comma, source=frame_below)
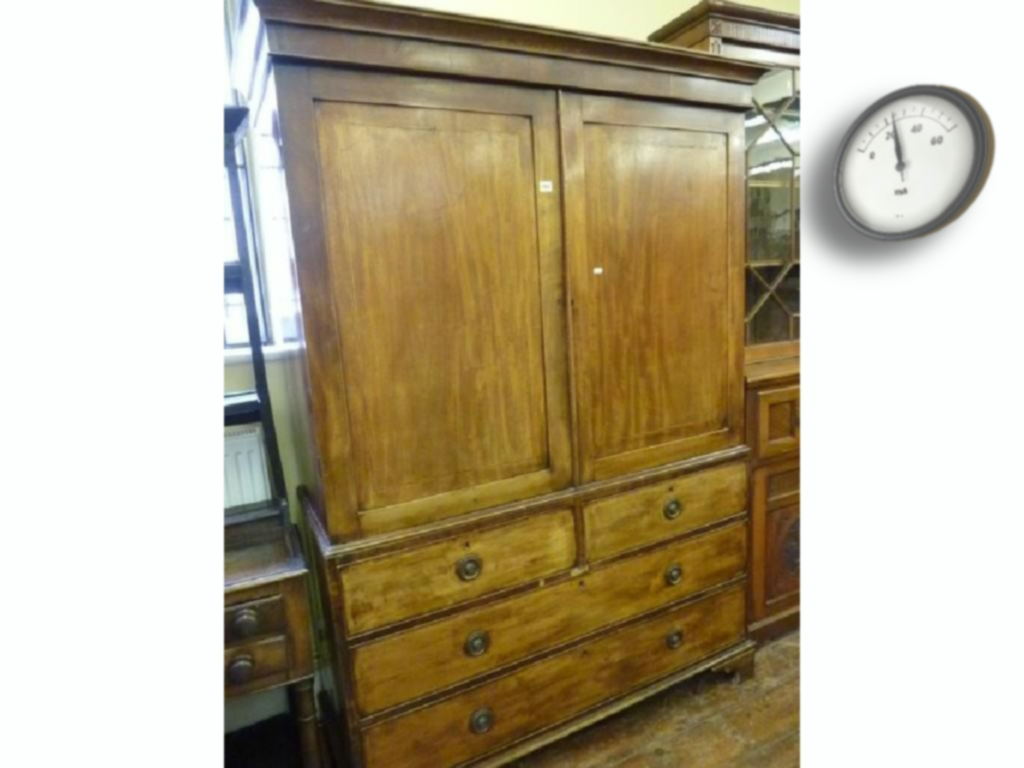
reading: {"value": 25, "unit": "mA"}
